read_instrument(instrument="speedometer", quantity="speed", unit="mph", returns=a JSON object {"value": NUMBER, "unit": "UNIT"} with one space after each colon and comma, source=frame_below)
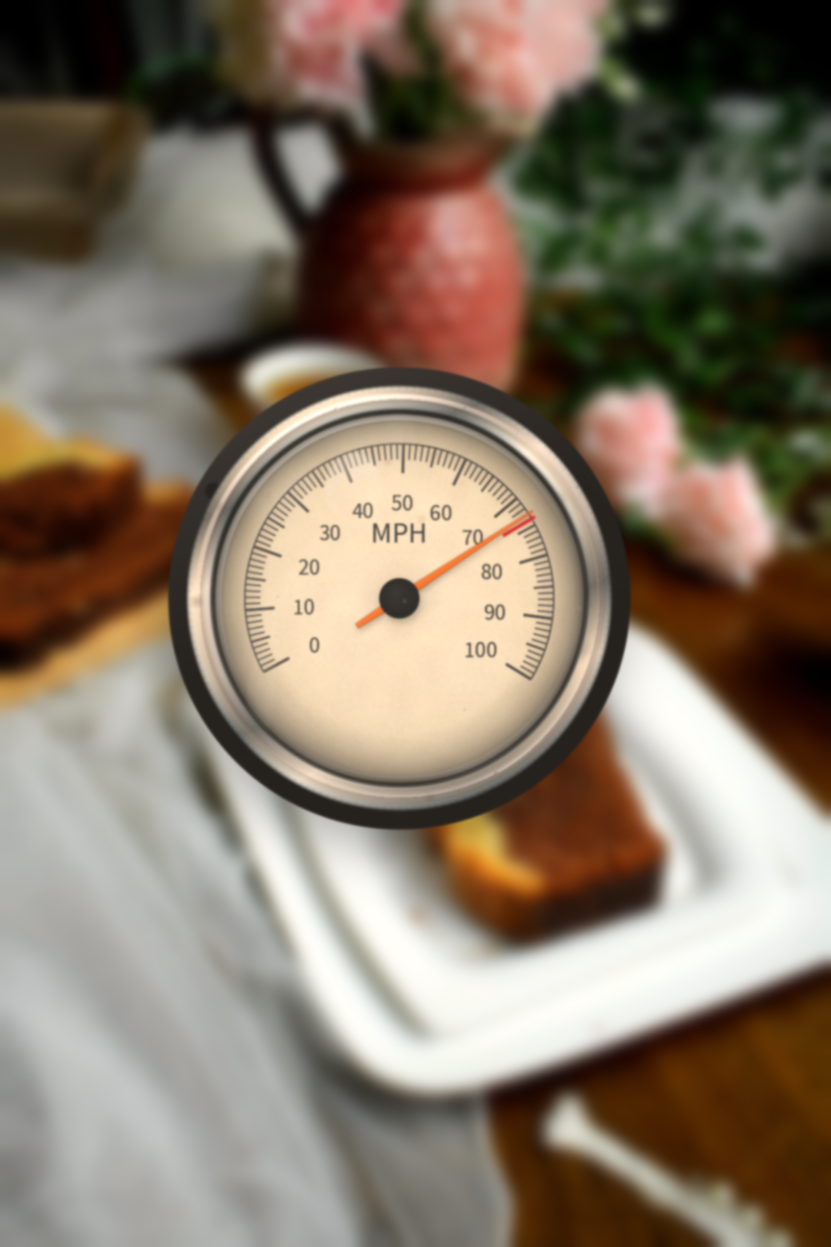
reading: {"value": 73, "unit": "mph"}
